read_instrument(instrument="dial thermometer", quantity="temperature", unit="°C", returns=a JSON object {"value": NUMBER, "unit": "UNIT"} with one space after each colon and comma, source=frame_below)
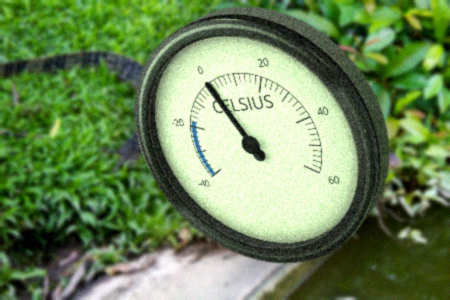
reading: {"value": 0, "unit": "°C"}
